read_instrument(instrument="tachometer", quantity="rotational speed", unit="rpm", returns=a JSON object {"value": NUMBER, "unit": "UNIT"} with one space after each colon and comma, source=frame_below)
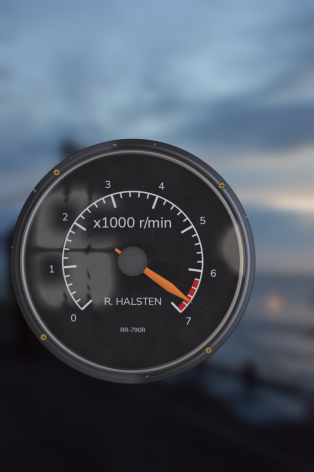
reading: {"value": 6700, "unit": "rpm"}
